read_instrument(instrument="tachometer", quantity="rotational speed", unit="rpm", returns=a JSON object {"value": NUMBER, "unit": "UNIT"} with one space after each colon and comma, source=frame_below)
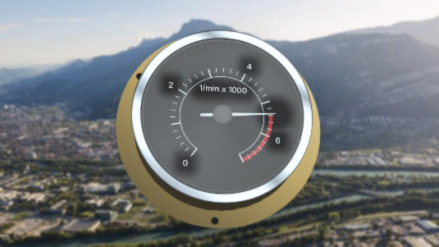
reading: {"value": 5400, "unit": "rpm"}
